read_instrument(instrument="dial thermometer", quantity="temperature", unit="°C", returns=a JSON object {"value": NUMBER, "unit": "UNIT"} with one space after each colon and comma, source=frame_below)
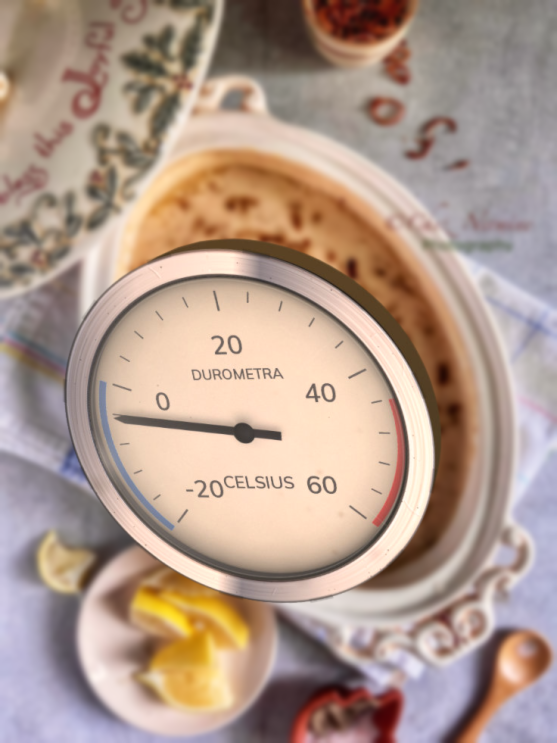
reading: {"value": -4, "unit": "°C"}
